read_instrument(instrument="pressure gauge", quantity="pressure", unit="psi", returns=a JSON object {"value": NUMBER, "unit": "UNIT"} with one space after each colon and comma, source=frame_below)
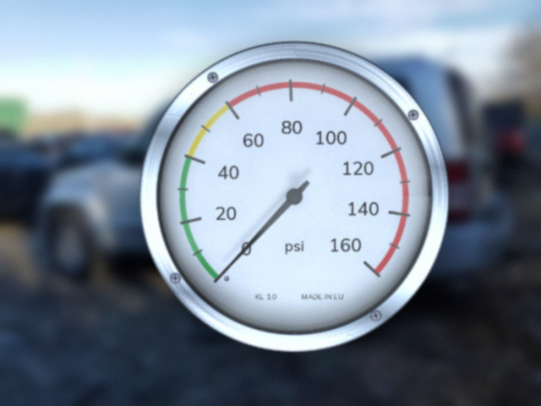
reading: {"value": 0, "unit": "psi"}
